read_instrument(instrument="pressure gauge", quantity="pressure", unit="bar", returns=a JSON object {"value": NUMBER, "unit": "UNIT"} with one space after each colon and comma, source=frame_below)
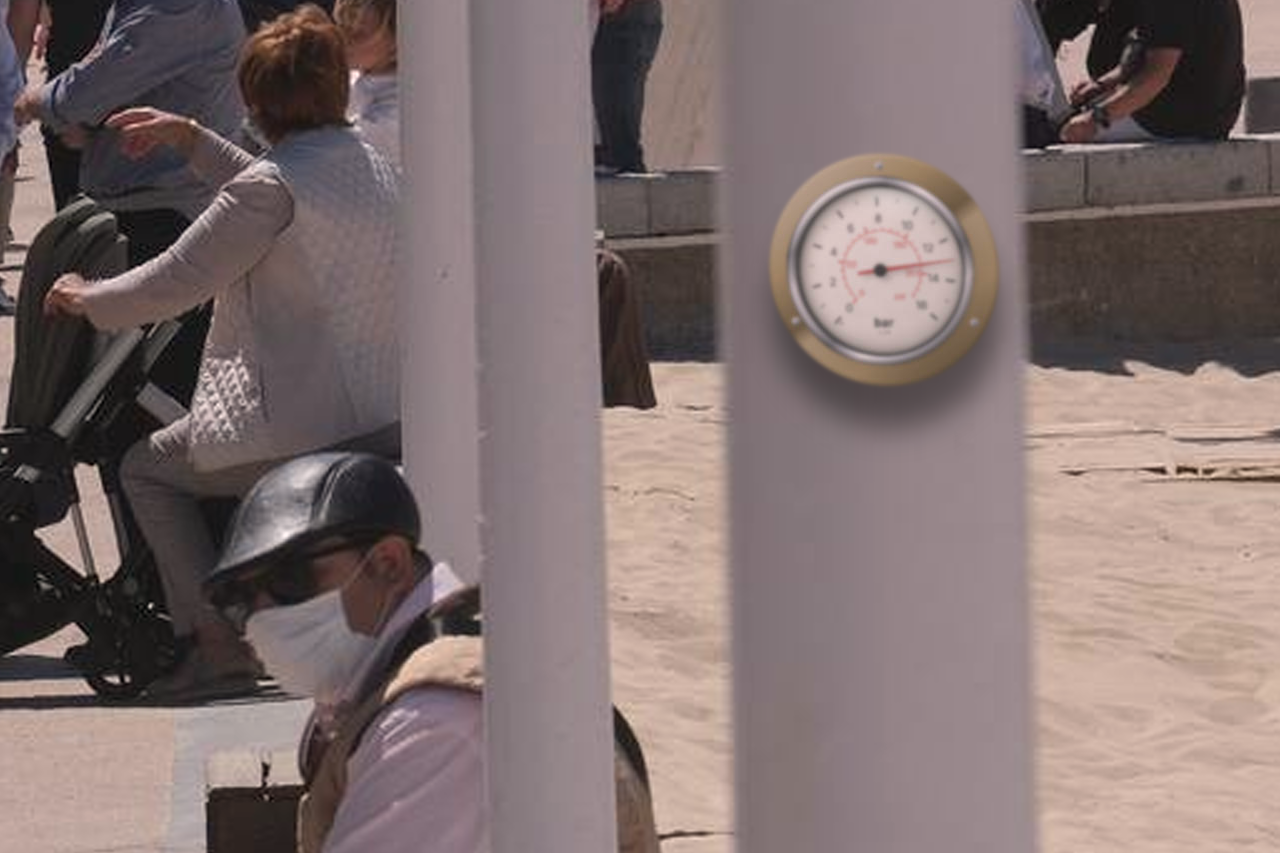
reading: {"value": 13, "unit": "bar"}
